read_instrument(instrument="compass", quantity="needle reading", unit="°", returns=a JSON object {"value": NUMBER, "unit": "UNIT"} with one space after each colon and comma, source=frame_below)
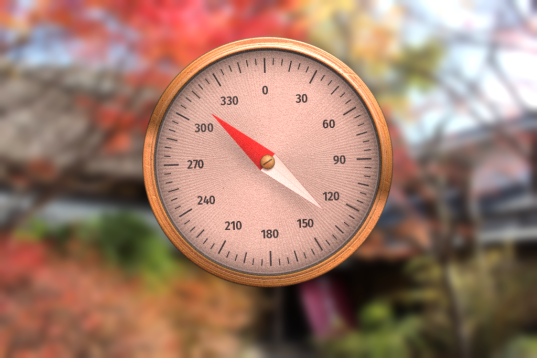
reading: {"value": 312.5, "unit": "°"}
